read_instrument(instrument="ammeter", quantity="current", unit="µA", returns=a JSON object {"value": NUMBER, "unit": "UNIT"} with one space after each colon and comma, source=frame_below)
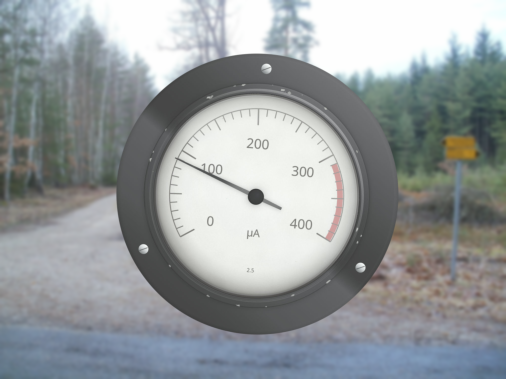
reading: {"value": 90, "unit": "µA"}
